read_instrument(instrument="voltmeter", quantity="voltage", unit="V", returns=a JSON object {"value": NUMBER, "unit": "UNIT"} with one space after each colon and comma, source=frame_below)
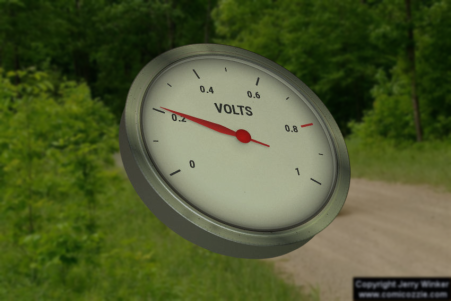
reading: {"value": 0.2, "unit": "V"}
